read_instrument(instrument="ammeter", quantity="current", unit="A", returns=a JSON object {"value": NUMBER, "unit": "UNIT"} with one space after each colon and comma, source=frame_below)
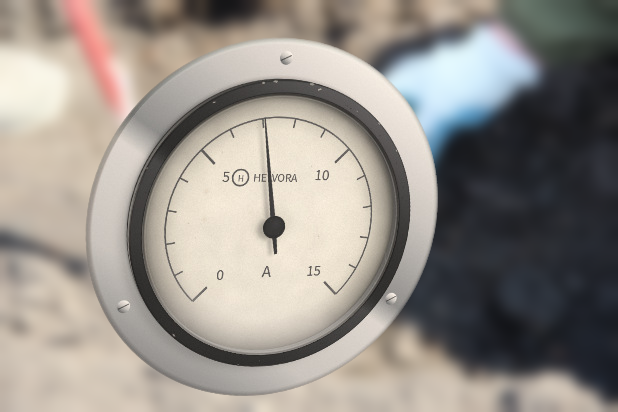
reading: {"value": 7, "unit": "A"}
